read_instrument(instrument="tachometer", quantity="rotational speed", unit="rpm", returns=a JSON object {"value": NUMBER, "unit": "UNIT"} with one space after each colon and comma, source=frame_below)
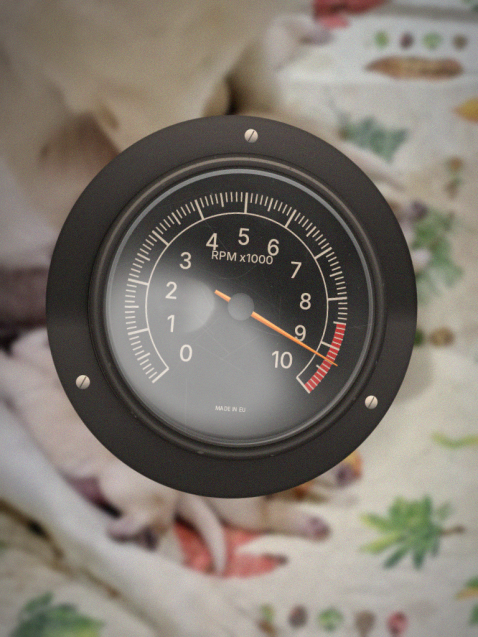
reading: {"value": 9300, "unit": "rpm"}
